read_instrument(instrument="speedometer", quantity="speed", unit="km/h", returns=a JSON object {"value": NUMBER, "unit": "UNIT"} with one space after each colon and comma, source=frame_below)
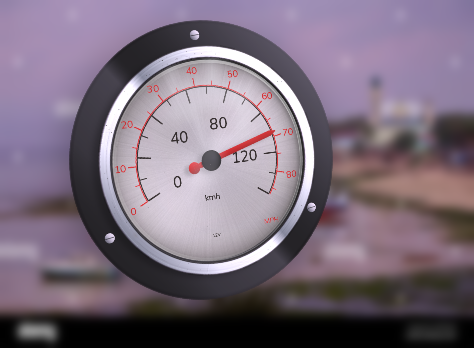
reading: {"value": 110, "unit": "km/h"}
